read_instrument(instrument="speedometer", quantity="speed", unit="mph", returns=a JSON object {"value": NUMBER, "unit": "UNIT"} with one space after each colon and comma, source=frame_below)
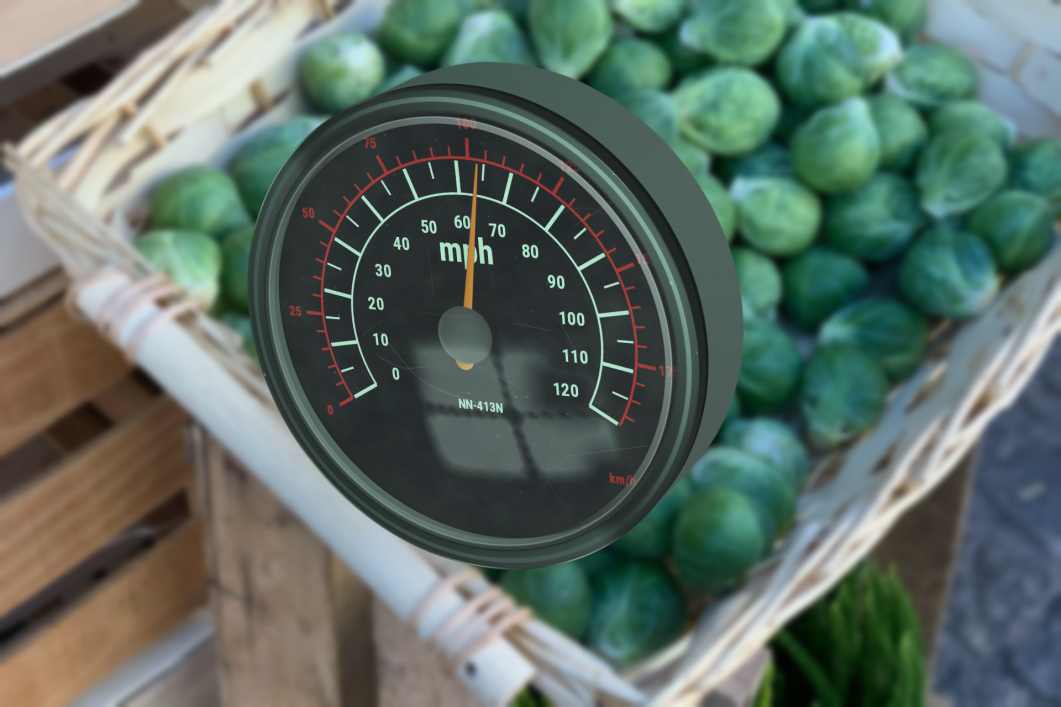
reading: {"value": 65, "unit": "mph"}
